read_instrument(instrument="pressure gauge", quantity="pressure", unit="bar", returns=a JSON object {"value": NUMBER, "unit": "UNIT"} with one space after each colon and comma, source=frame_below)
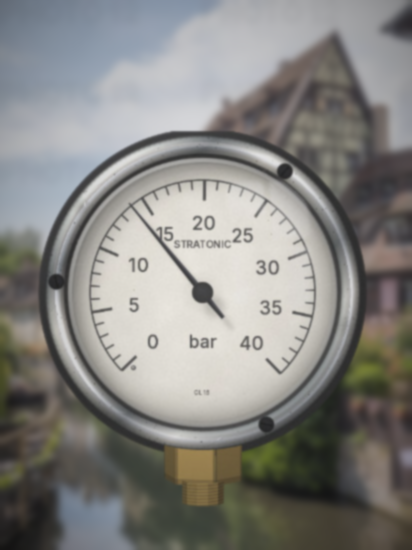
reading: {"value": 14, "unit": "bar"}
